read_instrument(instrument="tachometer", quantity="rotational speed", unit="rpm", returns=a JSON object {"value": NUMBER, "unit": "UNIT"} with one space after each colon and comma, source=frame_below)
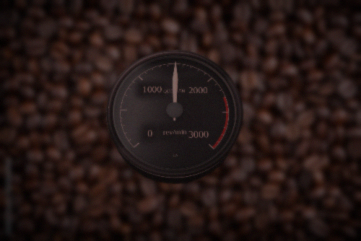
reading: {"value": 1500, "unit": "rpm"}
